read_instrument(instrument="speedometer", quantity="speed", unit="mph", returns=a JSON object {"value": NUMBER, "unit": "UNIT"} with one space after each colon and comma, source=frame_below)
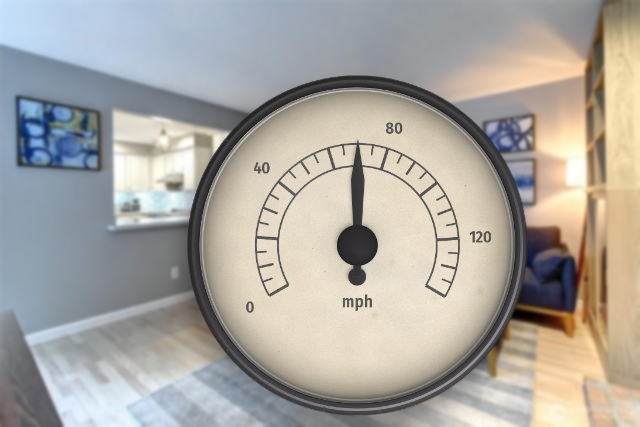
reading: {"value": 70, "unit": "mph"}
